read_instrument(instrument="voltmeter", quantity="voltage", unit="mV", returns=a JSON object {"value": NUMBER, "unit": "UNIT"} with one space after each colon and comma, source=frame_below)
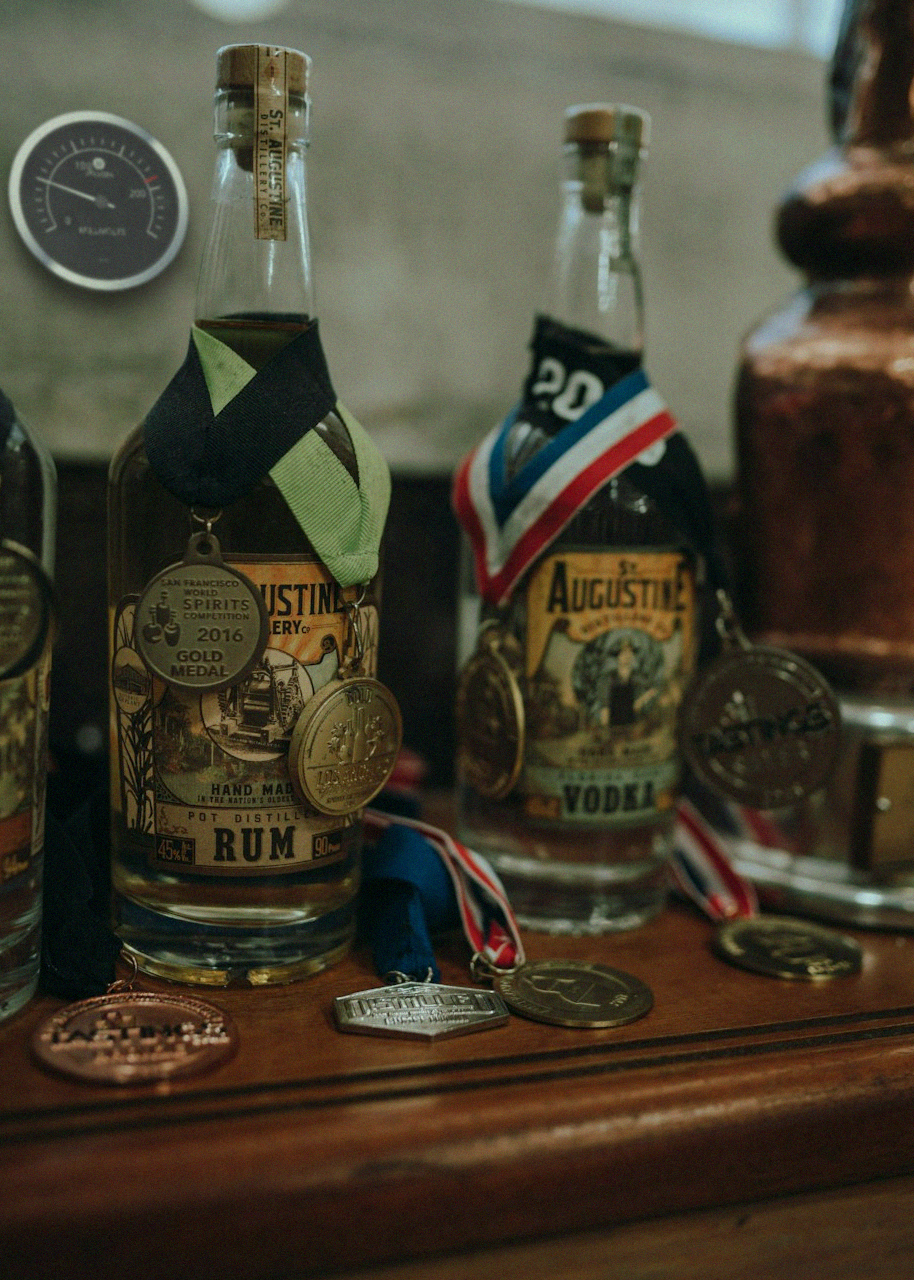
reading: {"value": 50, "unit": "mV"}
